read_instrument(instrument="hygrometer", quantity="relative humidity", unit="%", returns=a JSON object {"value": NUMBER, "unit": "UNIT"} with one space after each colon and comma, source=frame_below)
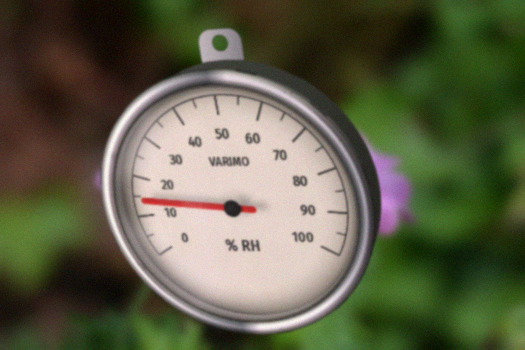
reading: {"value": 15, "unit": "%"}
